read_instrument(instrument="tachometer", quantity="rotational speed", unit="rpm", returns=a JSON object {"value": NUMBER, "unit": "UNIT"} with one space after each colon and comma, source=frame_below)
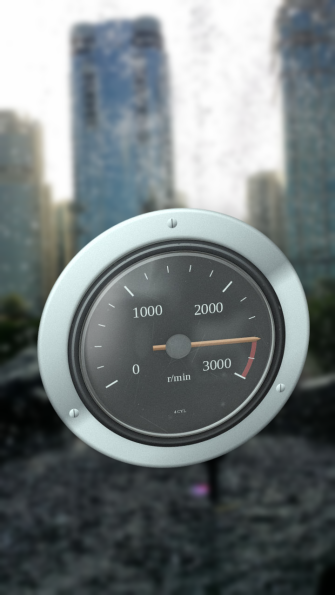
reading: {"value": 2600, "unit": "rpm"}
